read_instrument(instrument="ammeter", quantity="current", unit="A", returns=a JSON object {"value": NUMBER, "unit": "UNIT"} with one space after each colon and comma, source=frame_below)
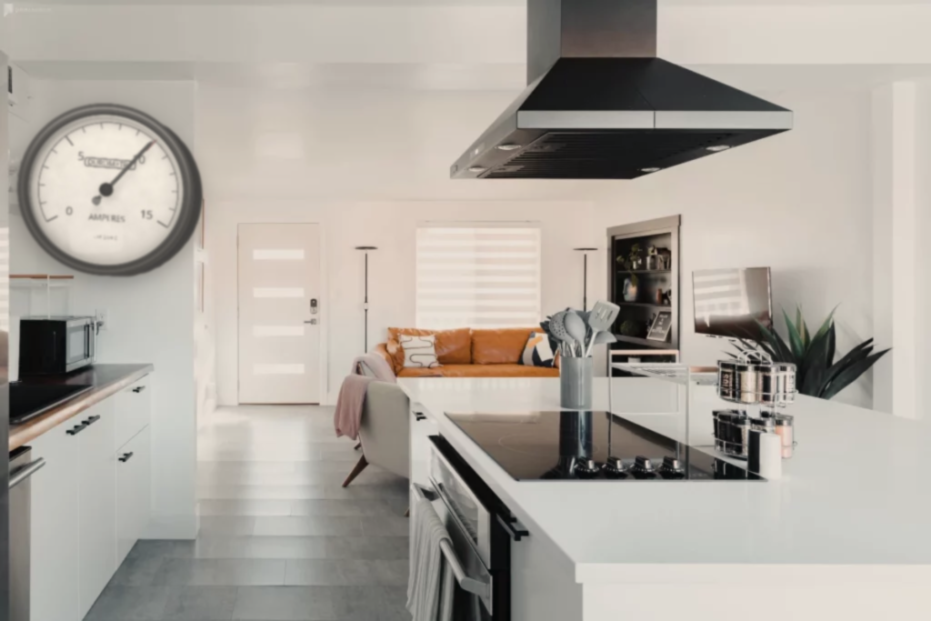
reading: {"value": 10, "unit": "A"}
